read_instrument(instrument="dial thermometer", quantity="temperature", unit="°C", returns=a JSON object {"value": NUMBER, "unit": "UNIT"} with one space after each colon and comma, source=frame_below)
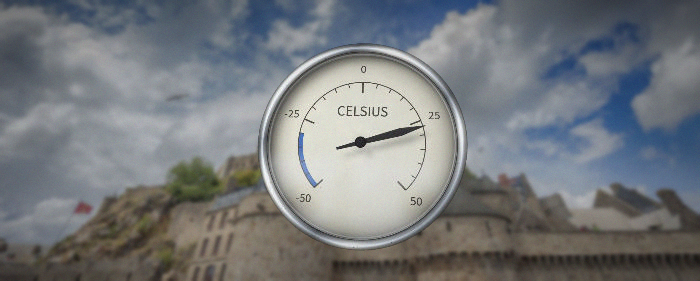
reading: {"value": 27.5, "unit": "°C"}
